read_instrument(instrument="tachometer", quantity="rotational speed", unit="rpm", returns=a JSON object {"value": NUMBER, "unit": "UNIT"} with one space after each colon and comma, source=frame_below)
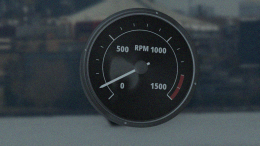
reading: {"value": 100, "unit": "rpm"}
